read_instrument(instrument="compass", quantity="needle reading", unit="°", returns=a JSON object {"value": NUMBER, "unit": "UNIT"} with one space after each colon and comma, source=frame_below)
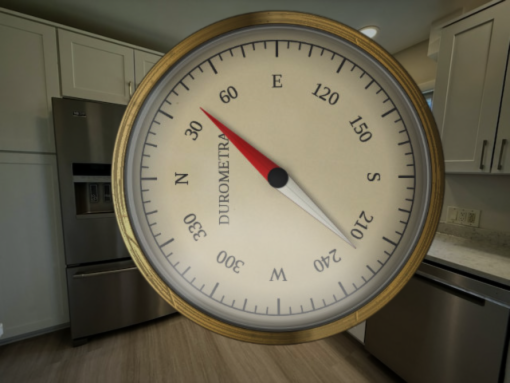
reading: {"value": 42.5, "unit": "°"}
